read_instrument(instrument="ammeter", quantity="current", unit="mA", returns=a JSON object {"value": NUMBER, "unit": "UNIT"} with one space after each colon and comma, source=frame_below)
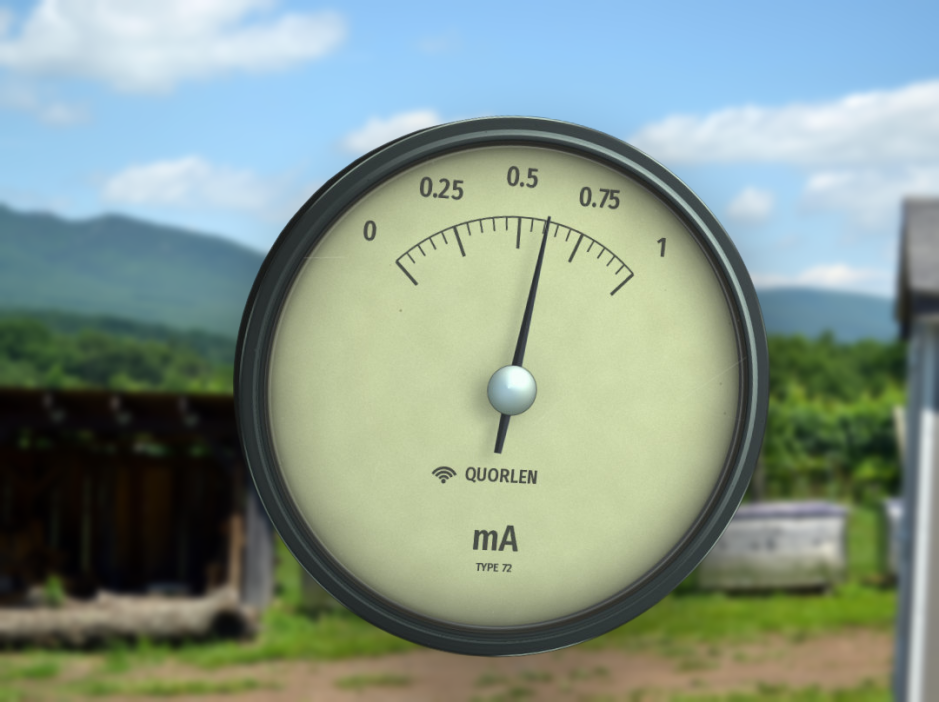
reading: {"value": 0.6, "unit": "mA"}
